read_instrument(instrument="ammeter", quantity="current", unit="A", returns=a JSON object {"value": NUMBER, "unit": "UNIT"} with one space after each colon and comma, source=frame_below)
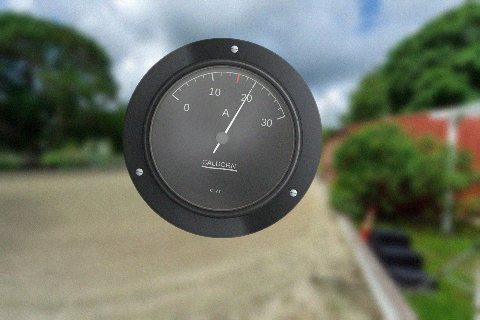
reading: {"value": 20, "unit": "A"}
